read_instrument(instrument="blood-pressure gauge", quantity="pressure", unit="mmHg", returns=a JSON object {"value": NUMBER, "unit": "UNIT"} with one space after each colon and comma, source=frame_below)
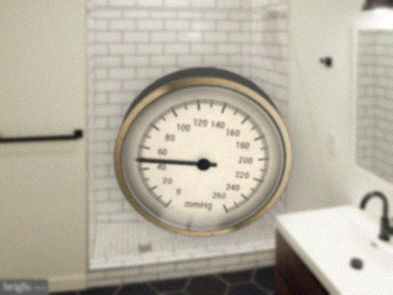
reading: {"value": 50, "unit": "mmHg"}
